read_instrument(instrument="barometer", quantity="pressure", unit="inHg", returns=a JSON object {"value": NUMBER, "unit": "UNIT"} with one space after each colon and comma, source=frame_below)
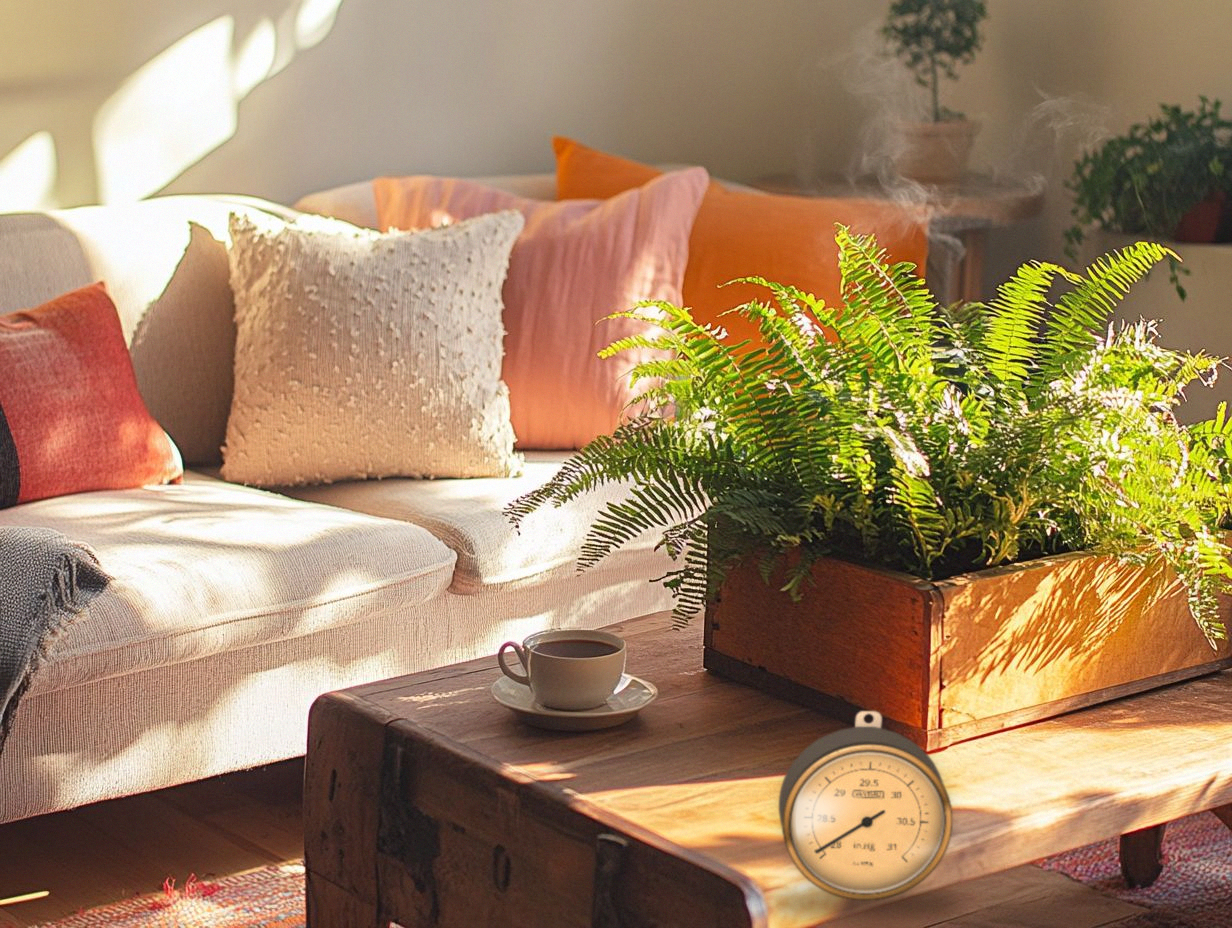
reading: {"value": 28.1, "unit": "inHg"}
